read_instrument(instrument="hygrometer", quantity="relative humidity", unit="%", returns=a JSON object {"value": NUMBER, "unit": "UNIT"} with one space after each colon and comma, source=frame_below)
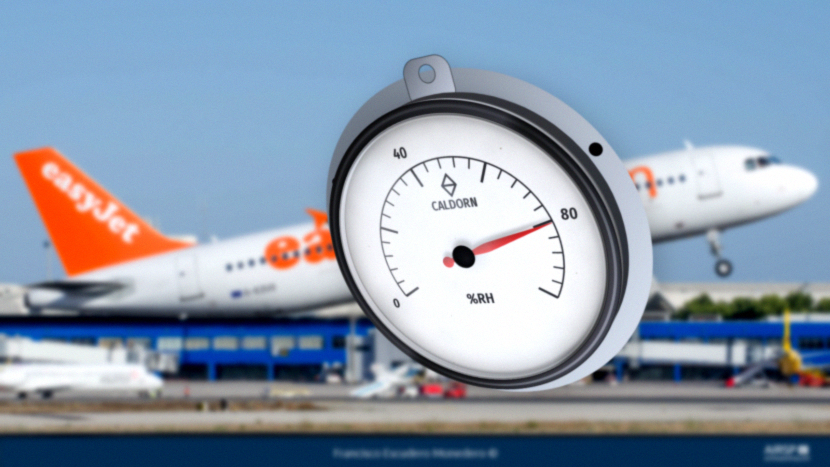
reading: {"value": 80, "unit": "%"}
